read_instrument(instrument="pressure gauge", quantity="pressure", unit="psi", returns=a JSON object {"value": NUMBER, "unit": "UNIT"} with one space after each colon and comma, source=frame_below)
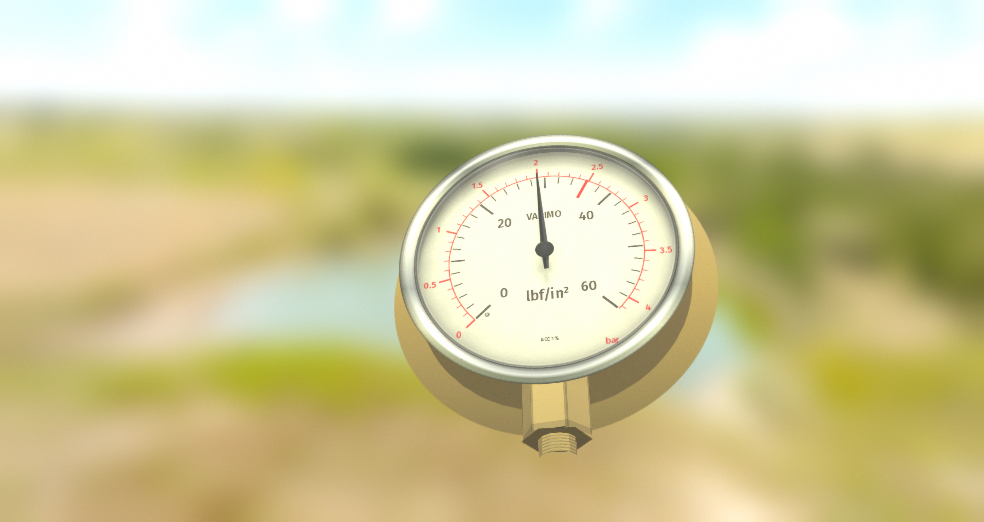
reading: {"value": 29, "unit": "psi"}
